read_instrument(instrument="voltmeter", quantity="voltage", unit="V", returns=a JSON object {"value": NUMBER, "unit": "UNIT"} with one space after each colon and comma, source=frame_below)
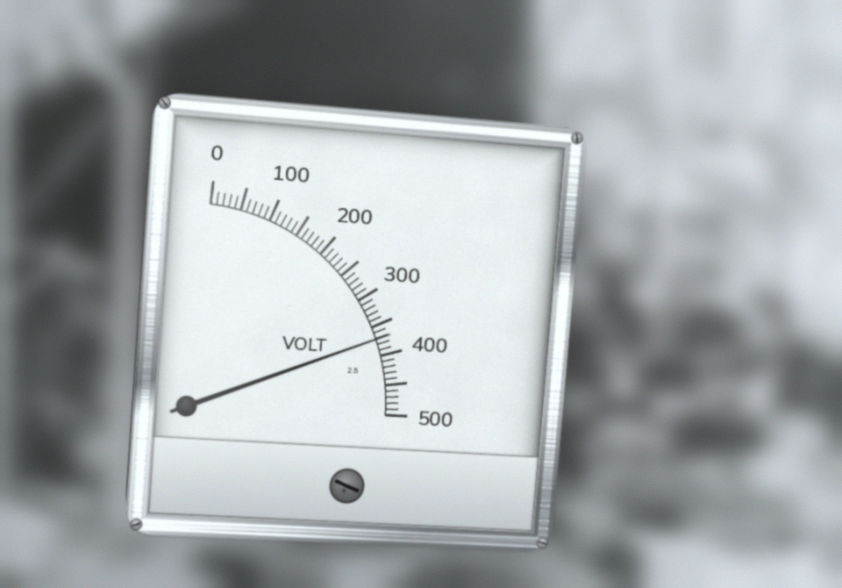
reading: {"value": 370, "unit": "V"}
